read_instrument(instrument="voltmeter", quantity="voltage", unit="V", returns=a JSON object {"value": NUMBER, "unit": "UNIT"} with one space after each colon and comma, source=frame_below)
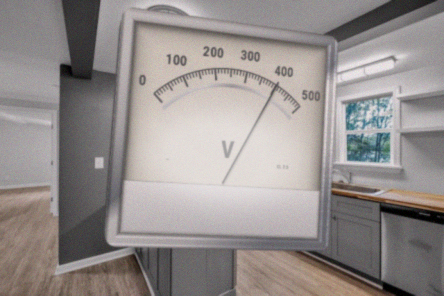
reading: {"value": 400, "unit": "V"}
